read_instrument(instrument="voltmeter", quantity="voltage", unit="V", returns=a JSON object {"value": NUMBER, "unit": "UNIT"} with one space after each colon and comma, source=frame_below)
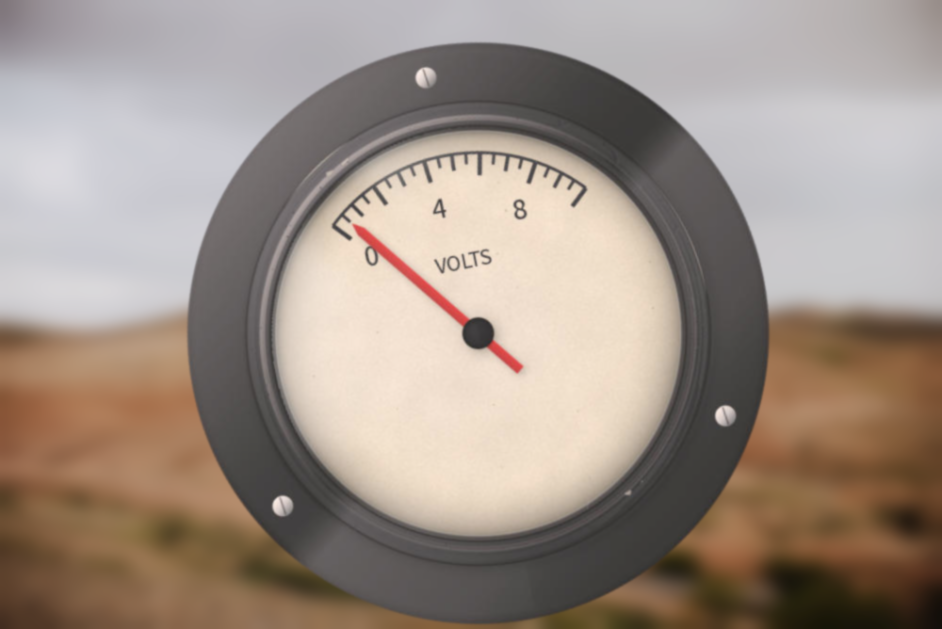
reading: {"value": 0.5, "unit": "V"}
